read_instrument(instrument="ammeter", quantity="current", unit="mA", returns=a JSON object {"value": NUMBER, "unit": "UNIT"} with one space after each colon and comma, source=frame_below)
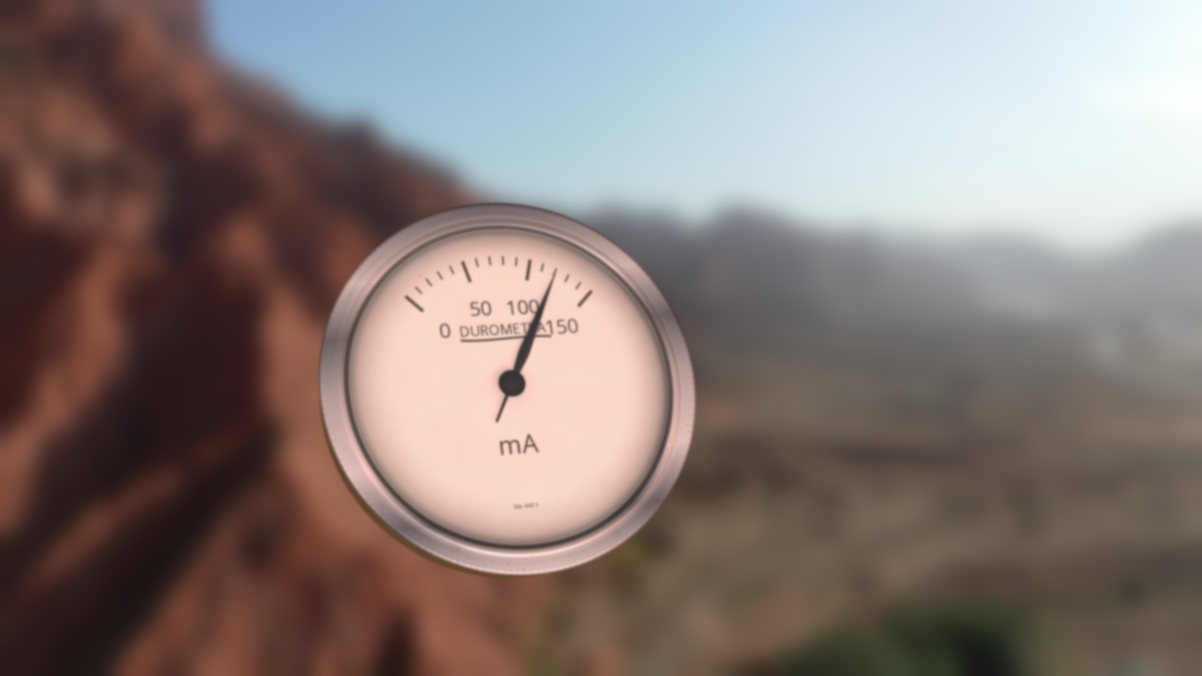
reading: {"value": 120, "unit": "mA"}
